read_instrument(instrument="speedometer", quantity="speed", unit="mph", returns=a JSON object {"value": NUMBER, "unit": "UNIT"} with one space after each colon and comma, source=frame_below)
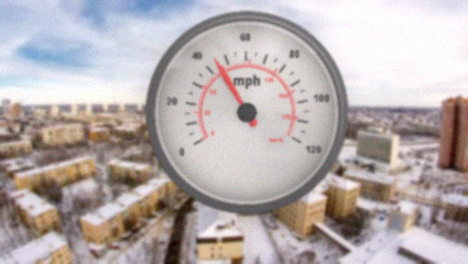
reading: {"value": 45, "unit": "mph"}
